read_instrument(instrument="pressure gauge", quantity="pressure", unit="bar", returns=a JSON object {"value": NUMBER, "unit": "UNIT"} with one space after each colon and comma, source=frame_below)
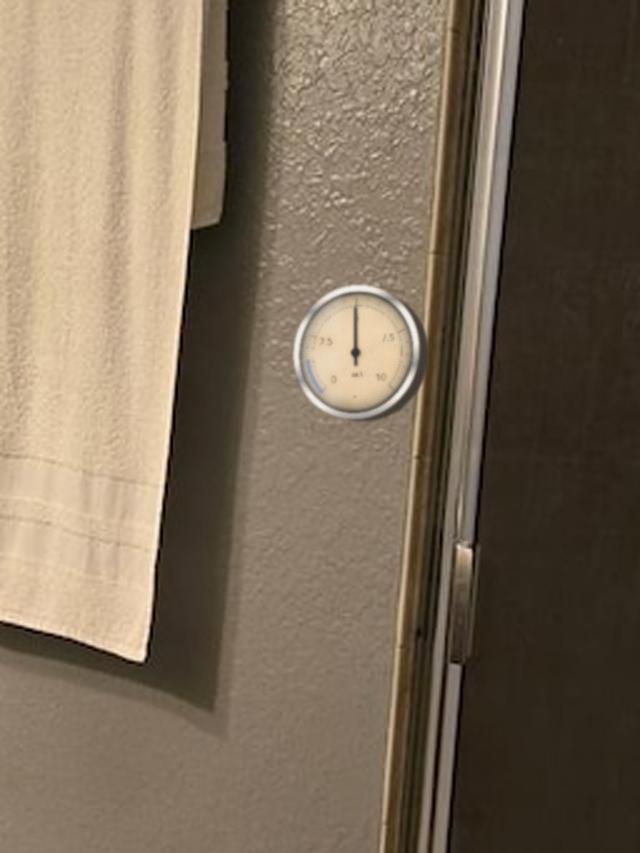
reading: {"value": 5, "unit": "bar"}
